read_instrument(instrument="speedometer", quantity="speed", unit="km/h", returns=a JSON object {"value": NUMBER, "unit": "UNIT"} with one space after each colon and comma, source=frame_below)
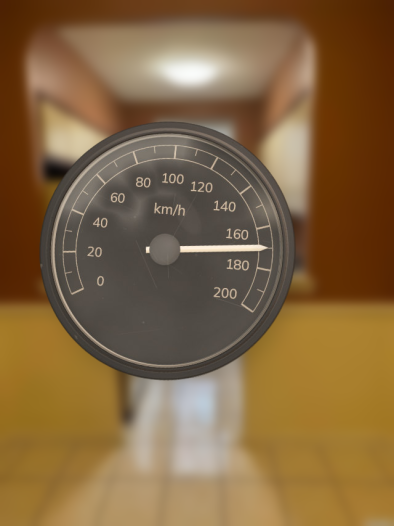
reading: {"value": 170, "unit": "km/h"}
